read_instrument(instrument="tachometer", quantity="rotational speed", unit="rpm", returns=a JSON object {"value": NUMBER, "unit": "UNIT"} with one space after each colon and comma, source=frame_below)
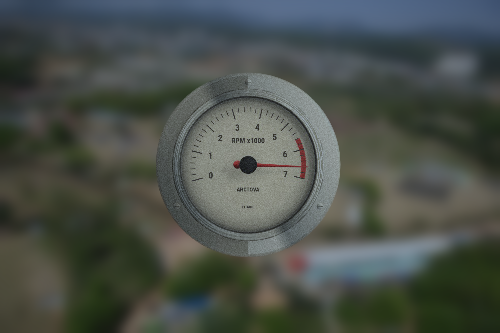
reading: {"value": 6600, "unit": "rpm"}
